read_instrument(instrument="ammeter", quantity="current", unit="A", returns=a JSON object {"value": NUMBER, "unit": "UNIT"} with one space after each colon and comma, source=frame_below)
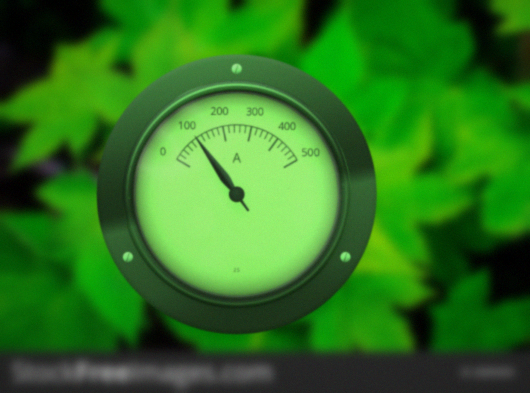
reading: {"value": 100, "unit": "A"}
